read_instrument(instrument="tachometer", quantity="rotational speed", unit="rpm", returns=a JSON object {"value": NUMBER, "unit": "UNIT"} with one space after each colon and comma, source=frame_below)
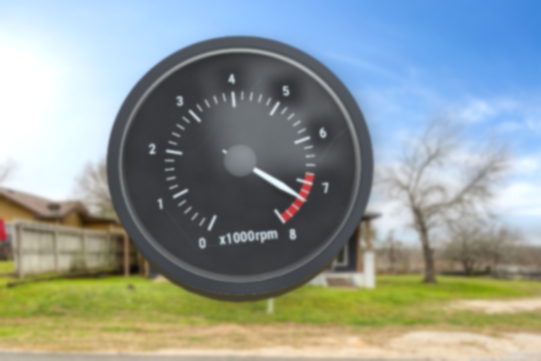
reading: {"value": 7400, "unit": "rpm"}
